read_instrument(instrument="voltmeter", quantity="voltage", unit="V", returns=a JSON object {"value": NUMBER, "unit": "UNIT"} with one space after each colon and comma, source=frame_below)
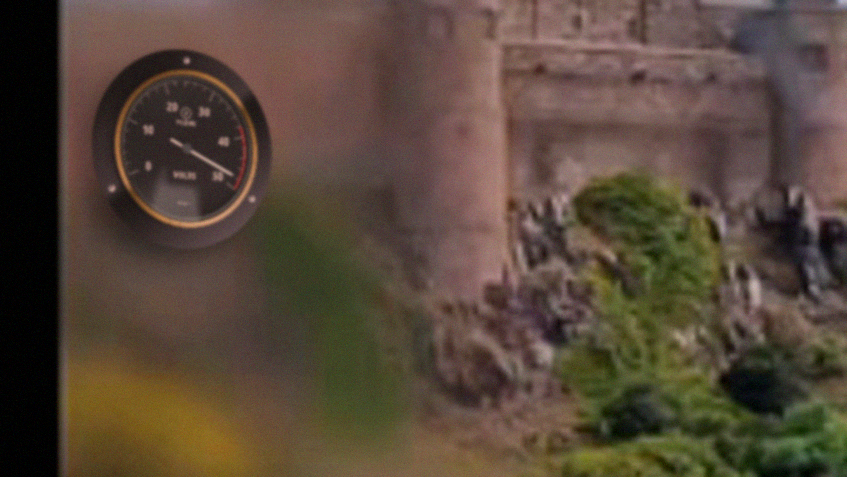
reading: {"value": 48, "unit": "V"}
